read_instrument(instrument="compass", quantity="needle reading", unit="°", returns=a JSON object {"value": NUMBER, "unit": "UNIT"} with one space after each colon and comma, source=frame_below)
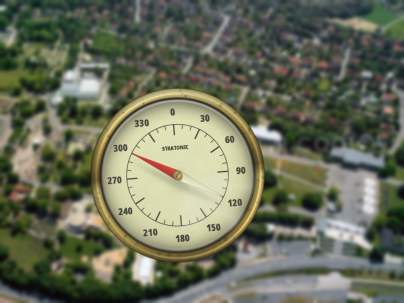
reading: {"value": 300, "unit": "°"}
